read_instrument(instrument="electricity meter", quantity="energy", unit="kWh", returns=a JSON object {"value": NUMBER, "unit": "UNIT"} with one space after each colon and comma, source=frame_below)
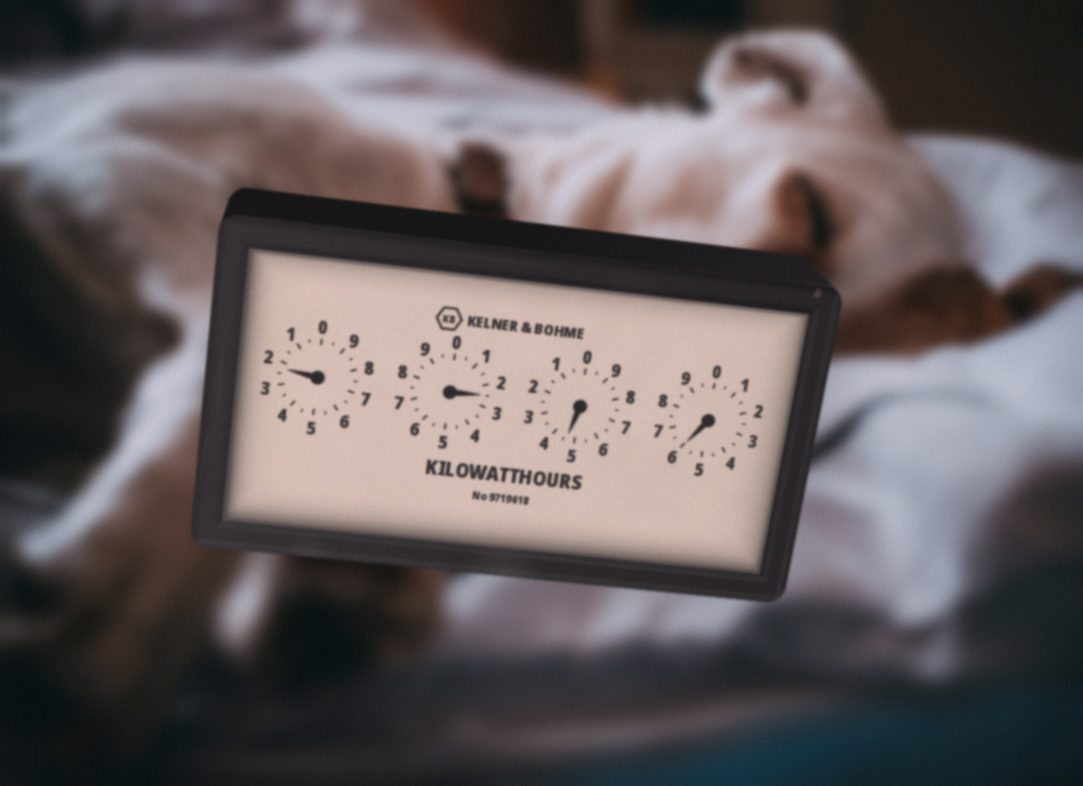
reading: {"value": 2246, "unit": "kWh"}
